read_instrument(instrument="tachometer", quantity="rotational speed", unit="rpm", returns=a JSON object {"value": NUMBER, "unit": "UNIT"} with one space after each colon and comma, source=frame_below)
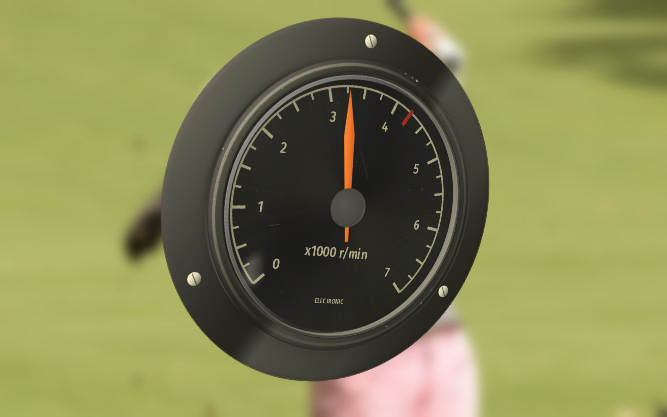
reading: {"value": 3250, "unit": "rpm"}
